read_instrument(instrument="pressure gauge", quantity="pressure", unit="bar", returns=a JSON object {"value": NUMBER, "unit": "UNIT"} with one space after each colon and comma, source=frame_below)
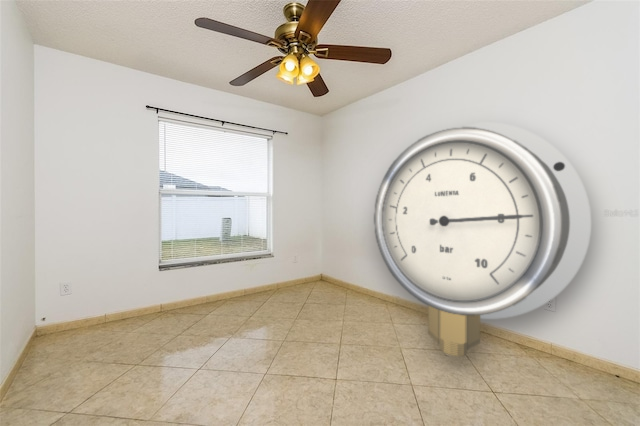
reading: {"value": 8, "unit": "bar"}
